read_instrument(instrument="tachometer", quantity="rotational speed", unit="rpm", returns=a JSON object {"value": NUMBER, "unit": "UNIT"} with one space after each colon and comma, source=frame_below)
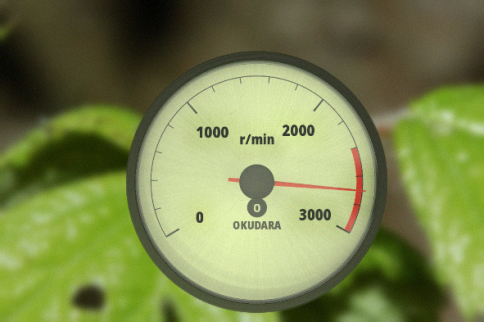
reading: {"value": 2700, "unit": "rpm"}
